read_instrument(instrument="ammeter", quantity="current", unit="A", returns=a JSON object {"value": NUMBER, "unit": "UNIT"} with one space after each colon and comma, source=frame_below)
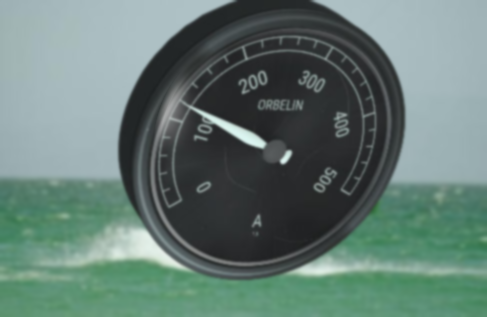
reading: {"value": 120, "unit": "A"}
